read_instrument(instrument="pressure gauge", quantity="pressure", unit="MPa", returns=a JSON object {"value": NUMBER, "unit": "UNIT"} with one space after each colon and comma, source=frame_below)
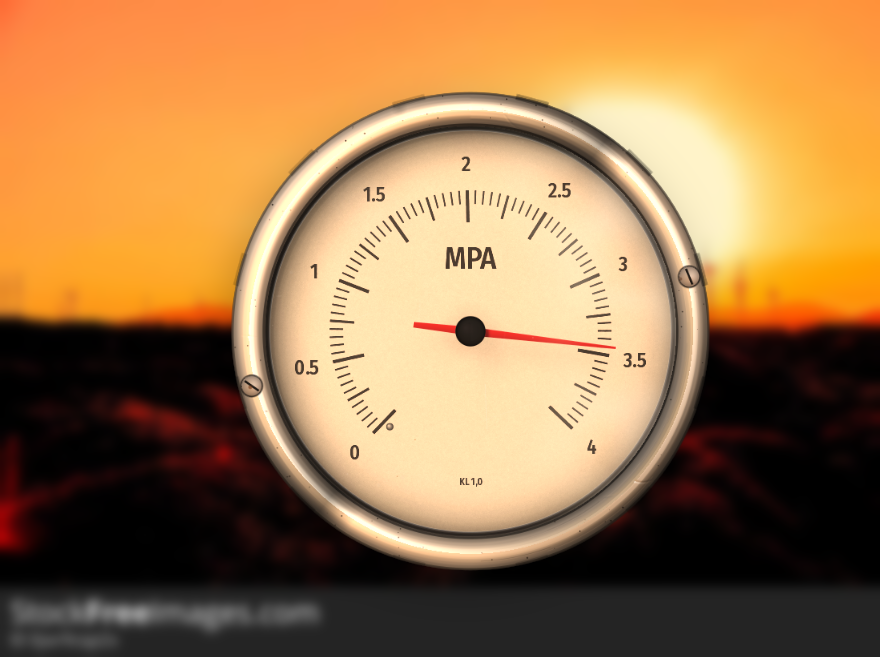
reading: {"value": 3.45, "unit": "MPa"}
